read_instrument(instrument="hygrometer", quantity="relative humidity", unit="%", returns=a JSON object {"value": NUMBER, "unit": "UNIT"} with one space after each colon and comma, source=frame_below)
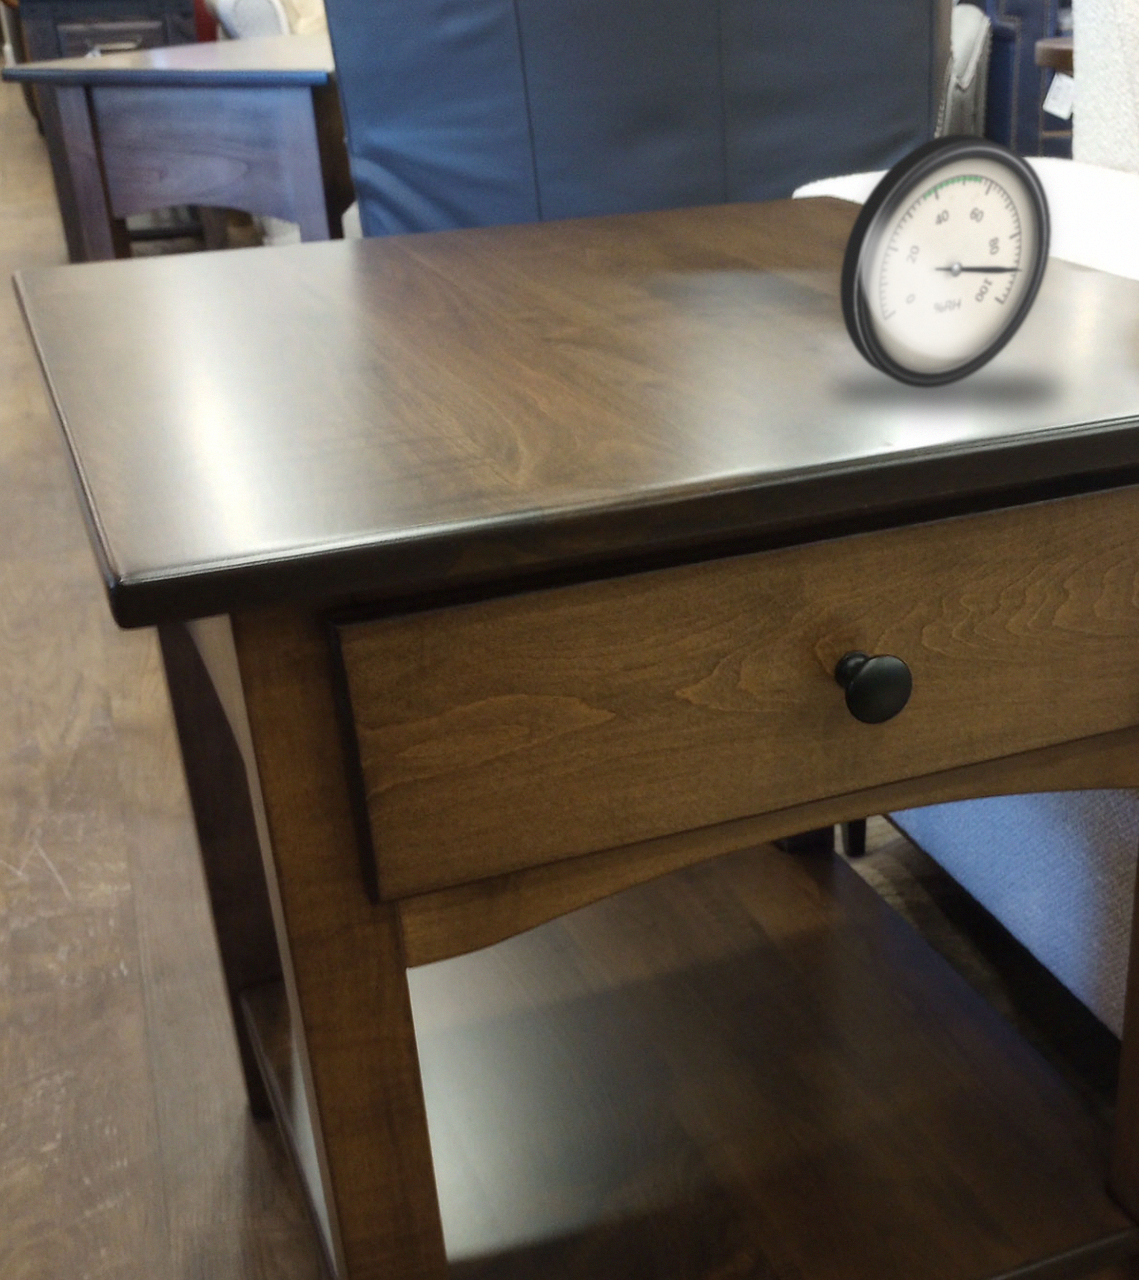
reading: {"value": 90, "unit": "%"}
